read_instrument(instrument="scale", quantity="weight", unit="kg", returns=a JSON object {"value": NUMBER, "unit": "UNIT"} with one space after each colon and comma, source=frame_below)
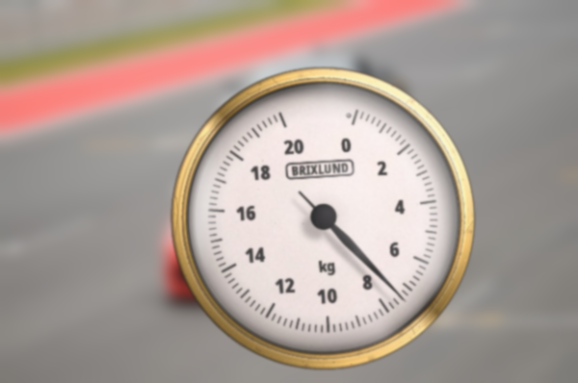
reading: {"value": 7.4, "unit": "kg"}
